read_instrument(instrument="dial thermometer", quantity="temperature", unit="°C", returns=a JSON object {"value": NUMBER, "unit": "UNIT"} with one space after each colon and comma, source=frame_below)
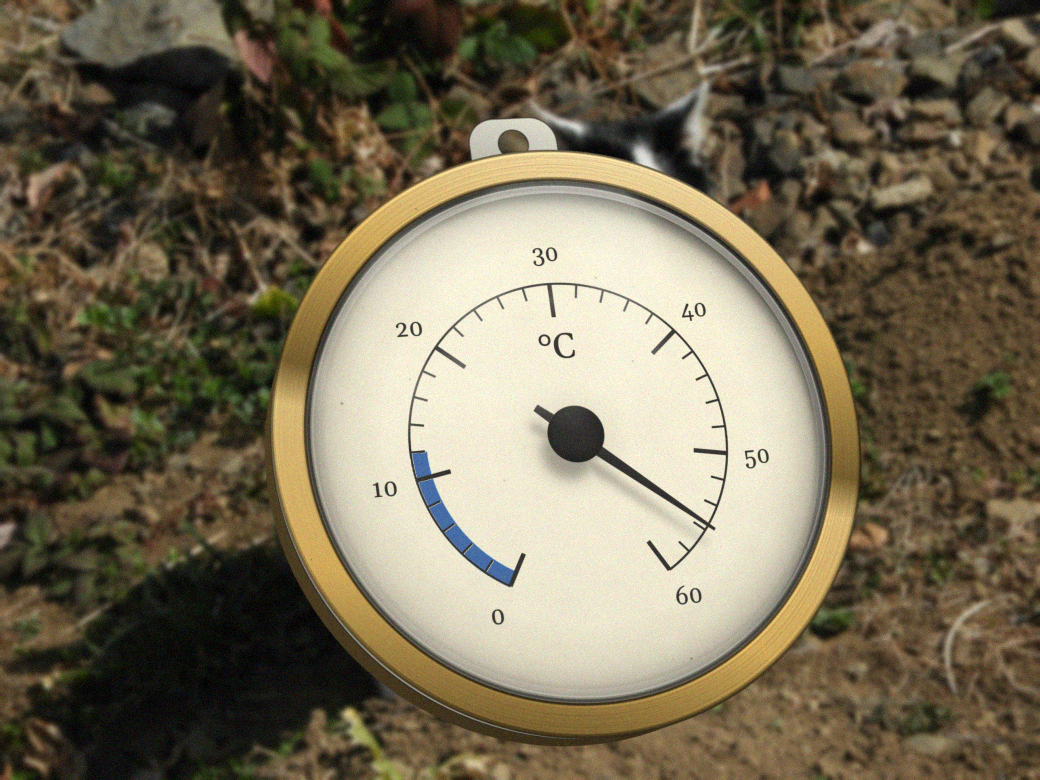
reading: {"value": 56, "unit": "°C"}
